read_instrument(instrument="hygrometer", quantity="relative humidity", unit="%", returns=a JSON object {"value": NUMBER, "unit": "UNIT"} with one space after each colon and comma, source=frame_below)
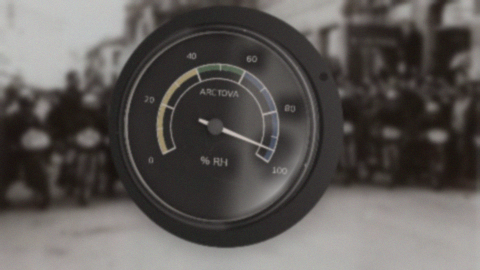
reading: {"value": 95, "unit": "%"}
